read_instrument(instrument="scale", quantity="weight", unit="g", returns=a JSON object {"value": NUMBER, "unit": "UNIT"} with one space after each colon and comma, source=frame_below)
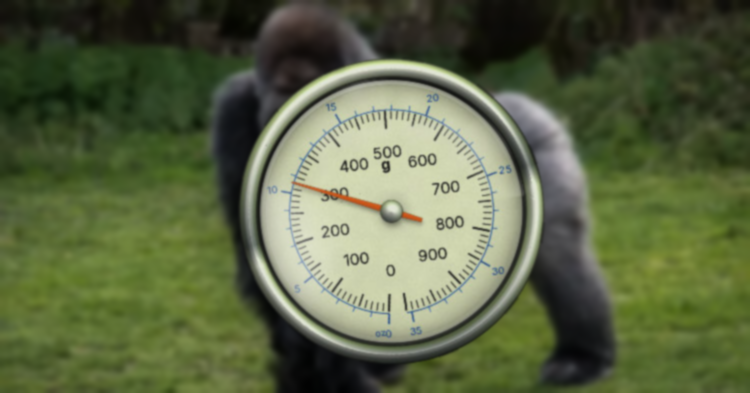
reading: {"value": 300, "unit": "g"}
